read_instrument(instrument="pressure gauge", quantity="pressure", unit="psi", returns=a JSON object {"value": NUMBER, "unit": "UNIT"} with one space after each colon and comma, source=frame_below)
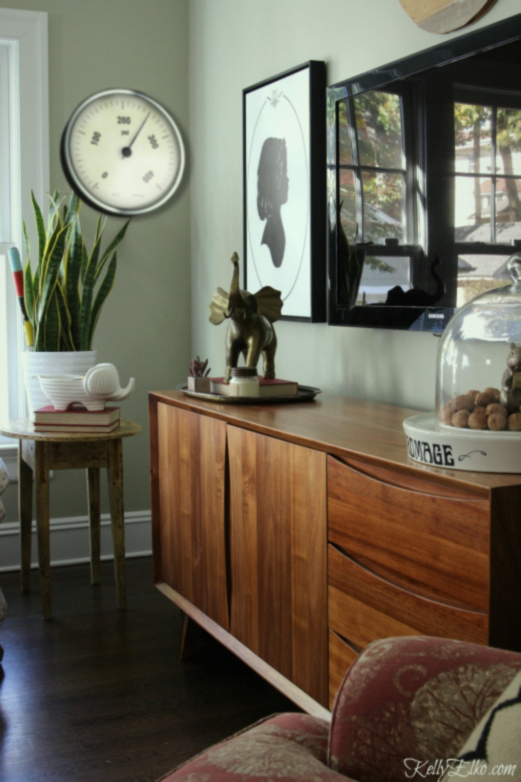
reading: {"value": 250, "unit": "psi"}
